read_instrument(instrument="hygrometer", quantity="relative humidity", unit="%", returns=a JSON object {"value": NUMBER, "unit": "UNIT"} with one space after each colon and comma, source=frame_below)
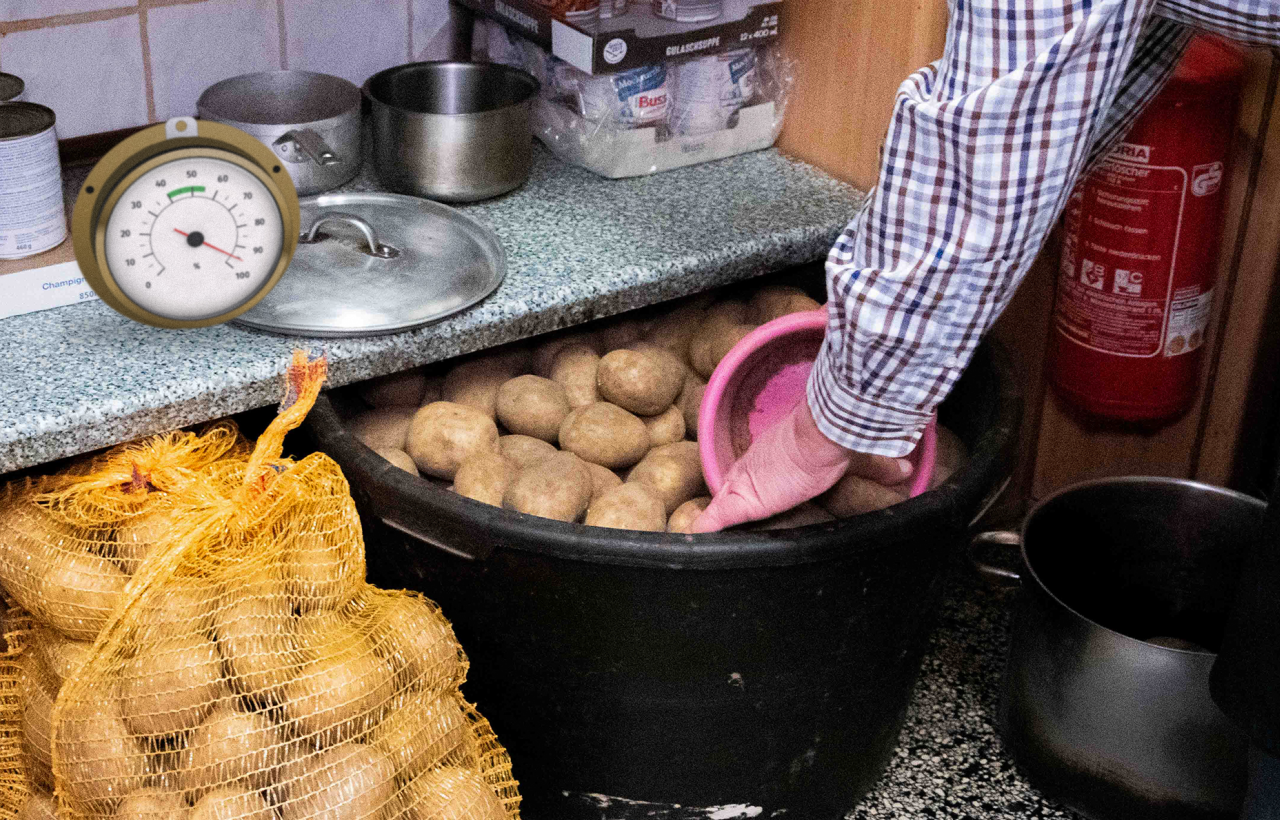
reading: {"value": 95, "unit": "%"}
